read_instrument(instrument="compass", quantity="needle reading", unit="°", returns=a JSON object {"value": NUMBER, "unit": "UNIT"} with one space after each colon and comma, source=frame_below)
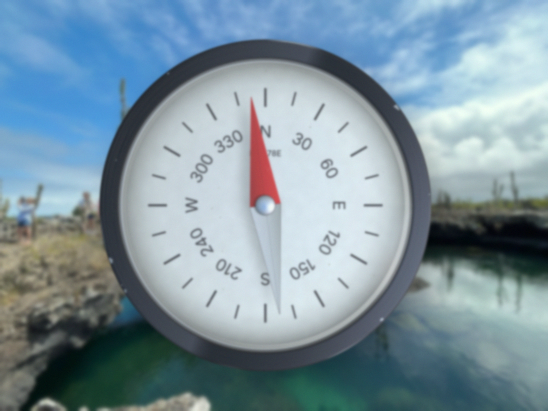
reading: {"value": 352.5, "unit": "°"}
